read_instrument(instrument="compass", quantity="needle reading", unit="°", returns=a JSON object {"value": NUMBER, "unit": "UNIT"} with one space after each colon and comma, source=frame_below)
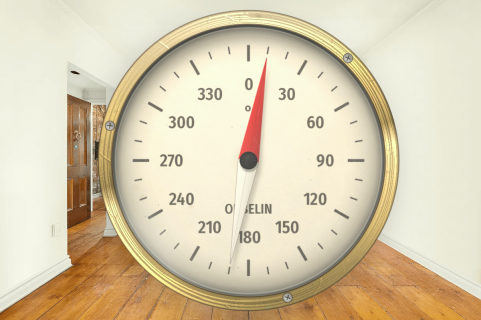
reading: {"value": 10, "unit": "°"}
